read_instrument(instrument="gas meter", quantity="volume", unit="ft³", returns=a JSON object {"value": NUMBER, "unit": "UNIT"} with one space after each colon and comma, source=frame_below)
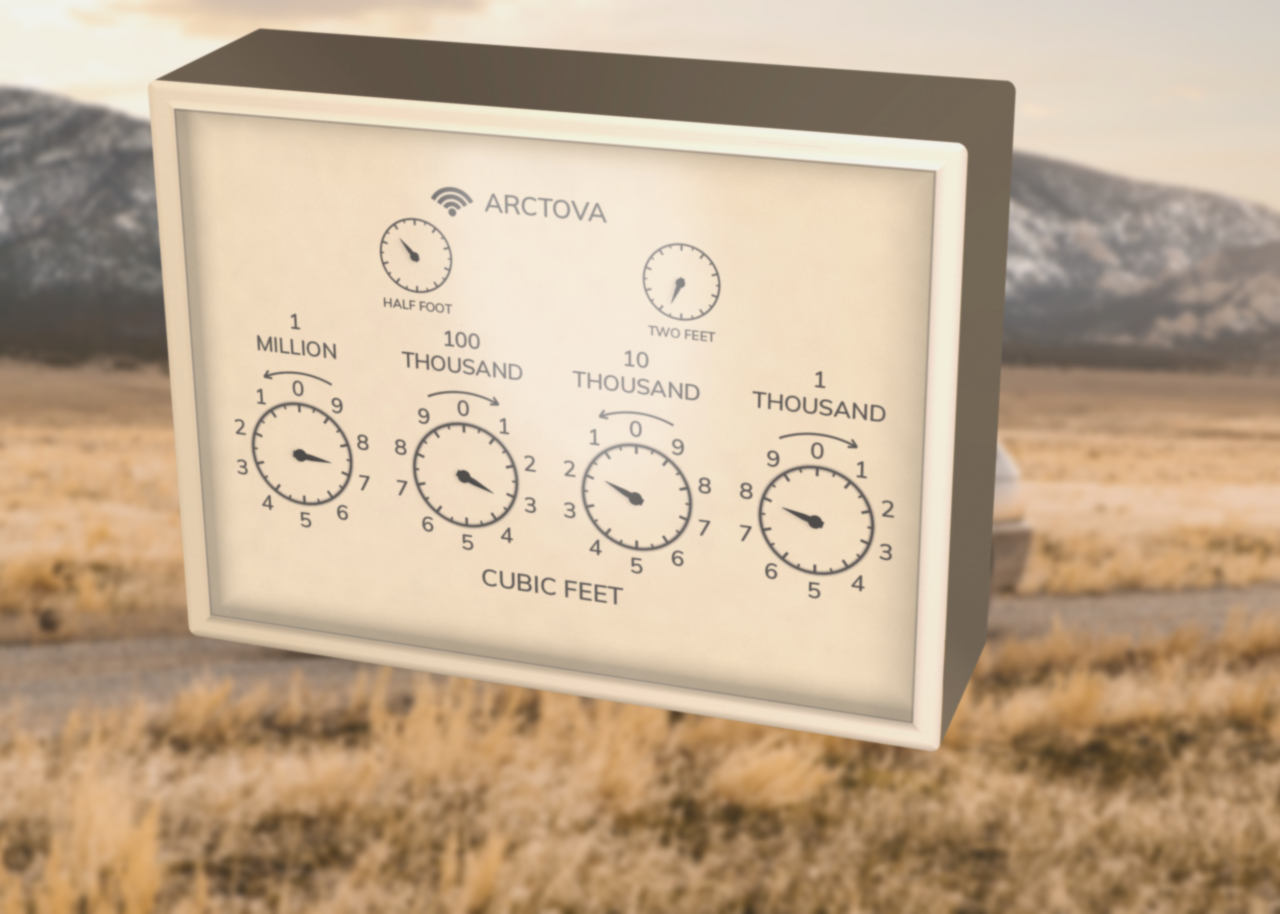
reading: {"value": 731800, "unit": "ft³"}
